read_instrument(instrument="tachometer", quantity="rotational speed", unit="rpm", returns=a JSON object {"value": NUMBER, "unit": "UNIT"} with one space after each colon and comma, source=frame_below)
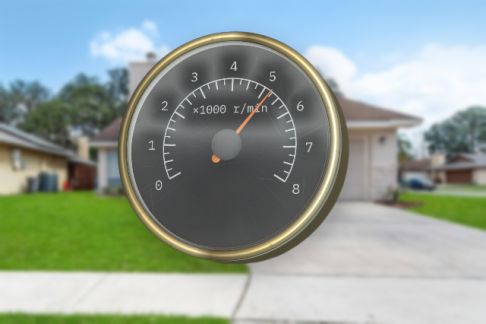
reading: {"value": 5250, "unit": "rpm"}
